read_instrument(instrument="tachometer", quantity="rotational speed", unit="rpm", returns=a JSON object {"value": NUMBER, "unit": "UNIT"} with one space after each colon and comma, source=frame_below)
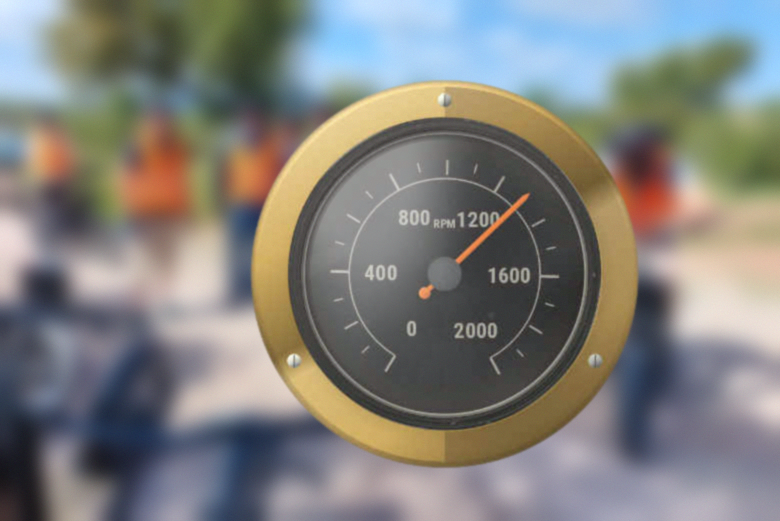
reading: {"value": 1300, "unit": "rpm"}
